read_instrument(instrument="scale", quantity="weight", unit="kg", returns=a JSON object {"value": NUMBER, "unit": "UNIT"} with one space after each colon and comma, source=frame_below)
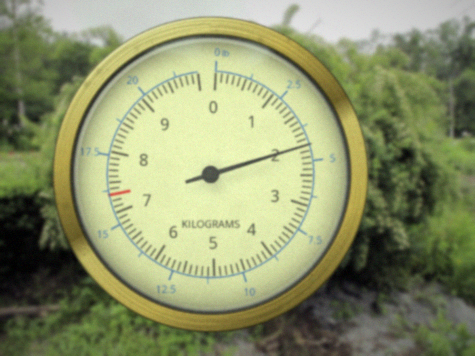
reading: {"value": 2, "unit": "kg"}
